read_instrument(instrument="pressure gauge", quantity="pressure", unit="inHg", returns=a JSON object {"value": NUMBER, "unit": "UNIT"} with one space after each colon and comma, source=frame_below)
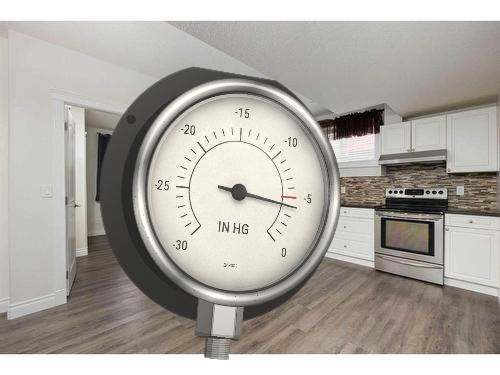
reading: {"value": -4, "unit": "inHg"}
